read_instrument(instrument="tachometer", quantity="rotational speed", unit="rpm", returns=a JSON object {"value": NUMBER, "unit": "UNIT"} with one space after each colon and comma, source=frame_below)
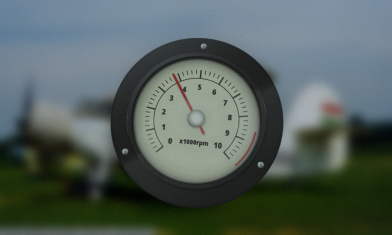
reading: {"value": 3800, "unit": "rpm"}
